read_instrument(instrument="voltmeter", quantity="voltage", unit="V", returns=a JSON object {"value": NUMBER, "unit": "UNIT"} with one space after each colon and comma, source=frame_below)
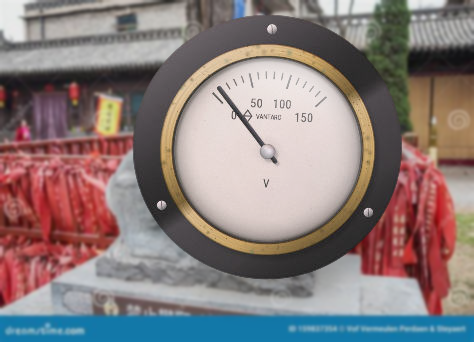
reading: {"value": 10, "unit": "V"}
